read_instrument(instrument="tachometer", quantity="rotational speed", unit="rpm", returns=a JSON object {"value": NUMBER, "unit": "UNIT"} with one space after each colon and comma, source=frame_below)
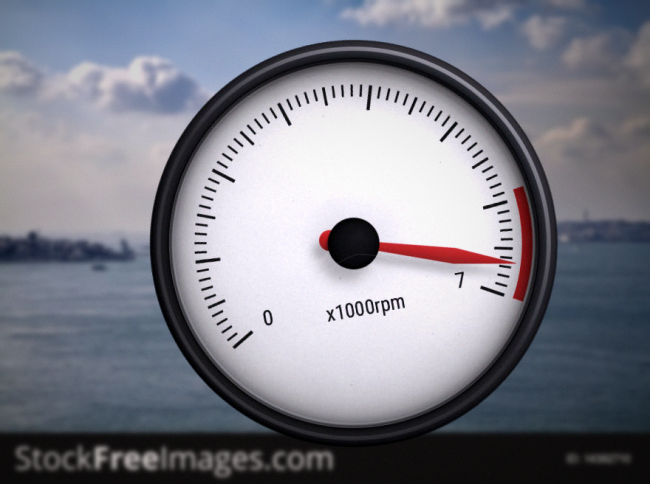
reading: {"value": 6650, "unit": "rpm"}
